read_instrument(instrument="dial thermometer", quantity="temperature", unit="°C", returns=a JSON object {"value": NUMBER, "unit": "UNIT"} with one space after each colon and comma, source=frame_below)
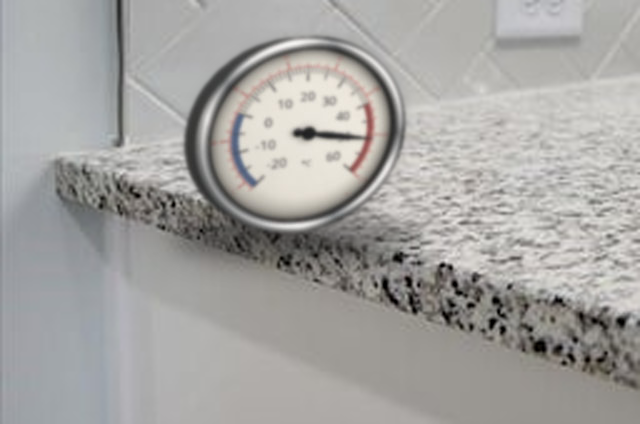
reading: {"value": 50, "unit": "°C"}
